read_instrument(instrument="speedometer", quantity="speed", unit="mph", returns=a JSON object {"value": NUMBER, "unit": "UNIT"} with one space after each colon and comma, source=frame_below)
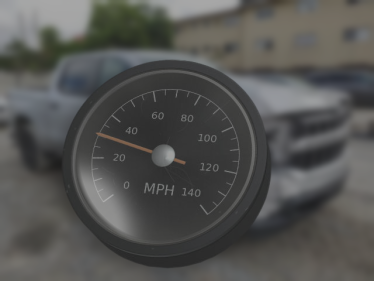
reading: {"value": 30, "unit": "mph"}
